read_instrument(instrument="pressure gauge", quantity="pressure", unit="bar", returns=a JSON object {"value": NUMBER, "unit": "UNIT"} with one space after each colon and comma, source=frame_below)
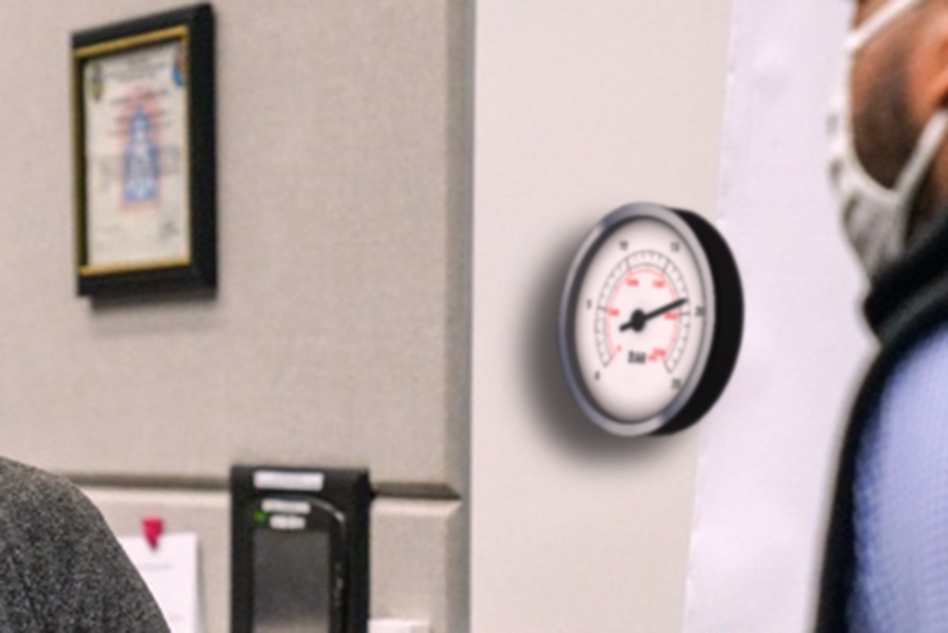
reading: {"value": 19, "unit": "bar"}
